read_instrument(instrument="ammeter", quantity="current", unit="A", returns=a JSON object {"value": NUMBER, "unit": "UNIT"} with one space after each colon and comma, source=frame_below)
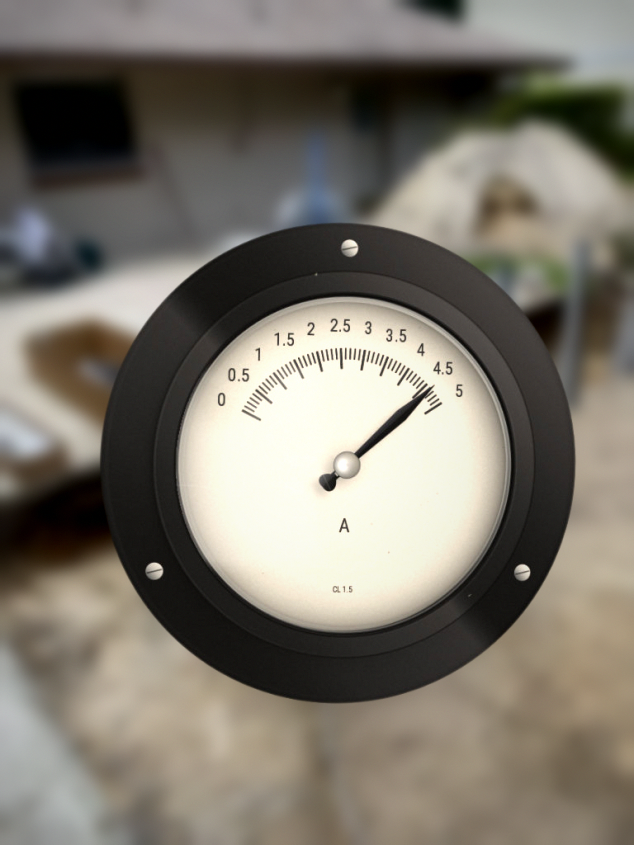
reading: {"value": 4.6, "unit": "A"}
